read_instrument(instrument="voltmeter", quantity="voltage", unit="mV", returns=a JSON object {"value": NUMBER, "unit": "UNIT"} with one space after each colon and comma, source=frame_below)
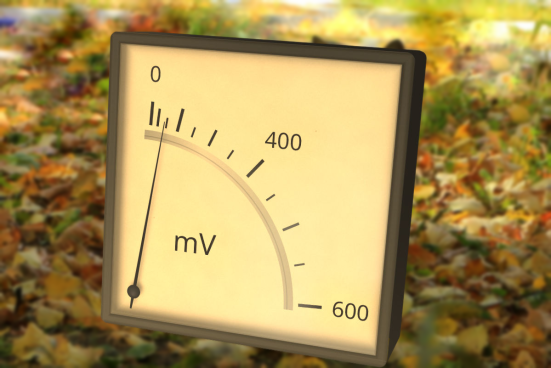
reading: {"value": 150, "unit": "mV"}
